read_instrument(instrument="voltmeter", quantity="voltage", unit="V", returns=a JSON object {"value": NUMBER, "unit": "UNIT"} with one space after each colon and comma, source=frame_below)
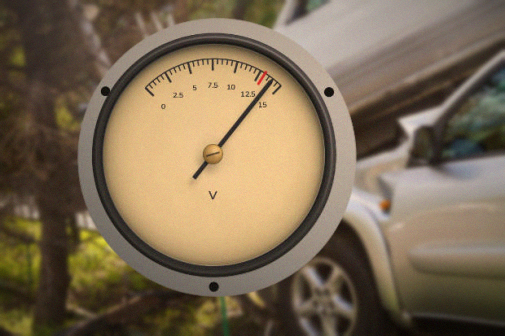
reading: {"value": 14, "unit": "V"}
